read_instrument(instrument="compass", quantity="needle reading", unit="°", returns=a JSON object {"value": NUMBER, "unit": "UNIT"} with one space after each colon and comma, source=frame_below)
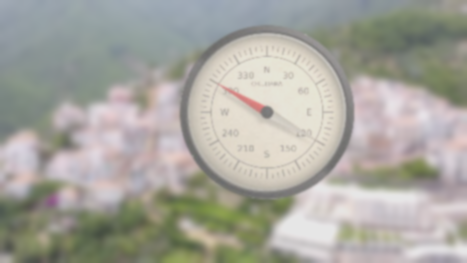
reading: {"value": 300, "unit": "°"}
